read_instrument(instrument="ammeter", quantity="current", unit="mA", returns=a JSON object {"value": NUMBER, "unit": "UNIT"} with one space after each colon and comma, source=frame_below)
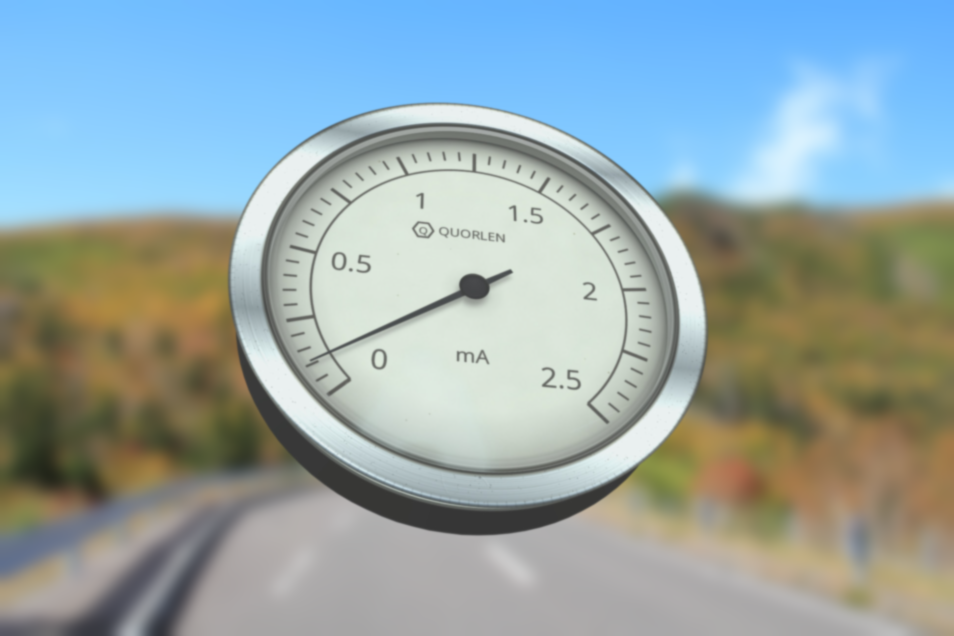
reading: {"value": 0.1, "unit": "mA"}
